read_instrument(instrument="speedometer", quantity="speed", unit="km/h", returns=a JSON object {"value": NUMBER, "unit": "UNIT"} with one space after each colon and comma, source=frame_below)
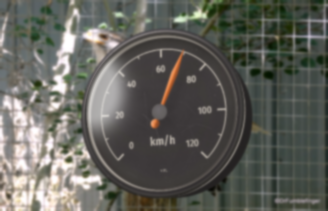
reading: {"value": 70, "unit": "km/h"}
